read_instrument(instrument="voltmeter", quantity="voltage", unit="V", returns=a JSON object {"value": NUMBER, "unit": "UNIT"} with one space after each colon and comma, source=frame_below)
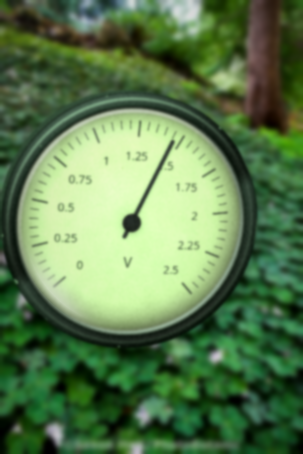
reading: {"value": 1.45, "unit": "V"}
